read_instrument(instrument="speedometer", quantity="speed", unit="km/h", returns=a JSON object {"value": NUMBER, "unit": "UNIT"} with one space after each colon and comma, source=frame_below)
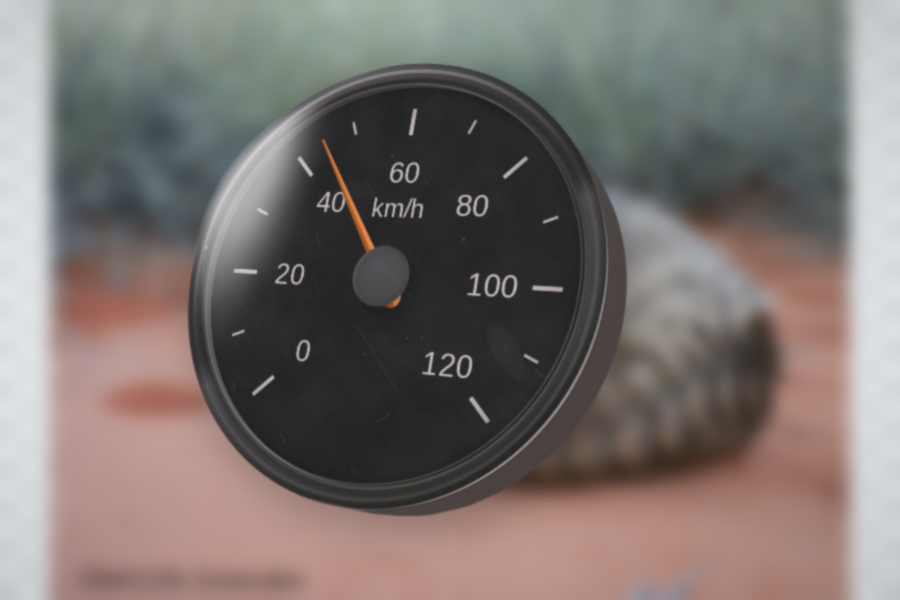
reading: {"value": 45, "unit": "km/h"}
